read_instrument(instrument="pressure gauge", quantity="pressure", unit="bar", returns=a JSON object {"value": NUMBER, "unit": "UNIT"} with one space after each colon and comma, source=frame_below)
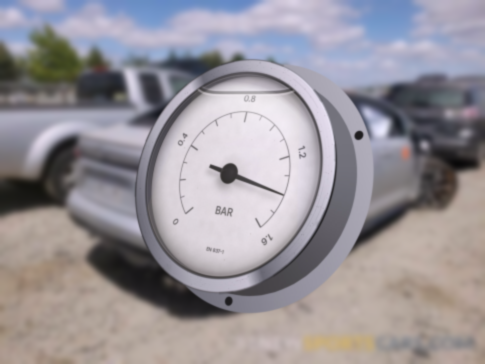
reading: {"value": 1.4, "unit": "bar"}
